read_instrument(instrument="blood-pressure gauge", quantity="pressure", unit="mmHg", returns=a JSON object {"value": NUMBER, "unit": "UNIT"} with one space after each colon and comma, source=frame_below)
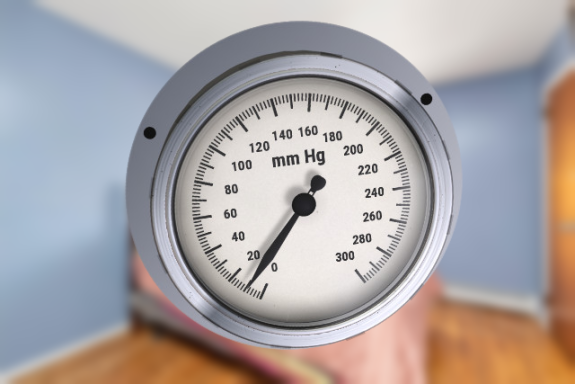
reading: {"value": 10, "unit": "mmHg"}
